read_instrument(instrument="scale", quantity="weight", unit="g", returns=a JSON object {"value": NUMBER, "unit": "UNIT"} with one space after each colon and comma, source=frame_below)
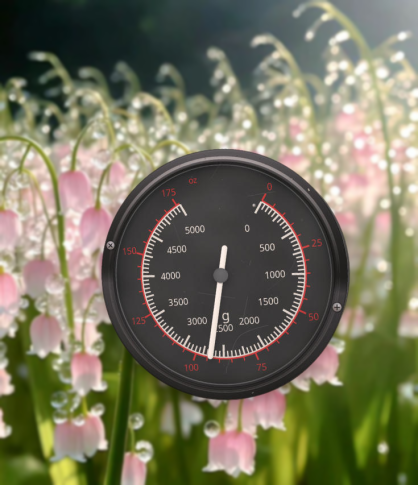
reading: {"value": 2650, "unit": "g"}
